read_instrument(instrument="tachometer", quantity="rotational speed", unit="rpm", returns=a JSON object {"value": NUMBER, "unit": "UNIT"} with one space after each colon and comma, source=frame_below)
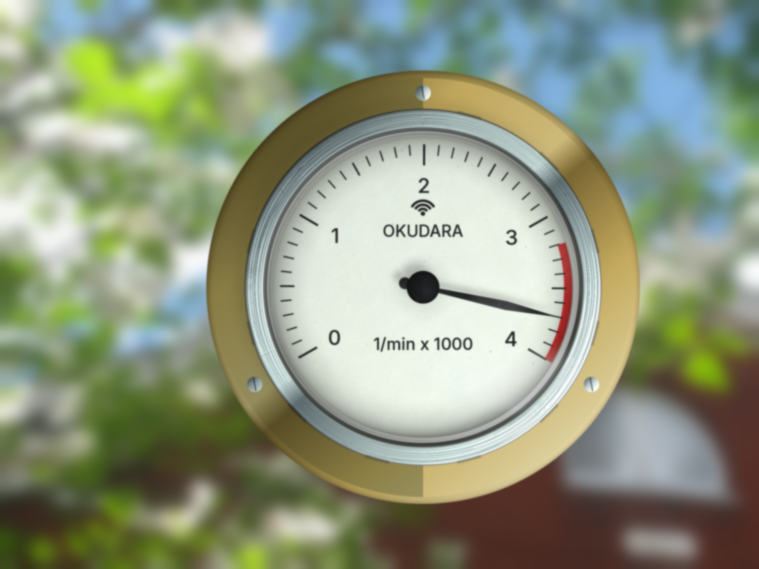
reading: {"value": 3700, "unit": "rpm"}
